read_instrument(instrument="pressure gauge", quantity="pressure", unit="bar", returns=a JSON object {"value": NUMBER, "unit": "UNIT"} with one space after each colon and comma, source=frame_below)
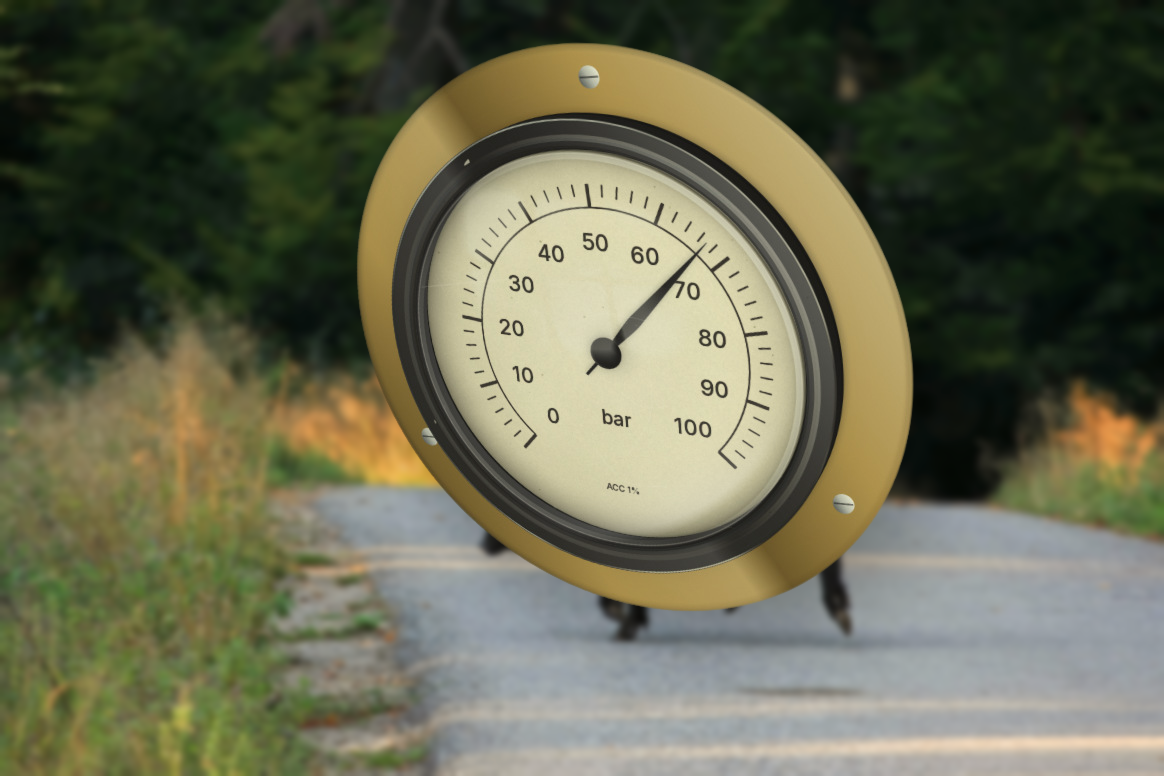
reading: {"value": 67, "unit": "bar"}
